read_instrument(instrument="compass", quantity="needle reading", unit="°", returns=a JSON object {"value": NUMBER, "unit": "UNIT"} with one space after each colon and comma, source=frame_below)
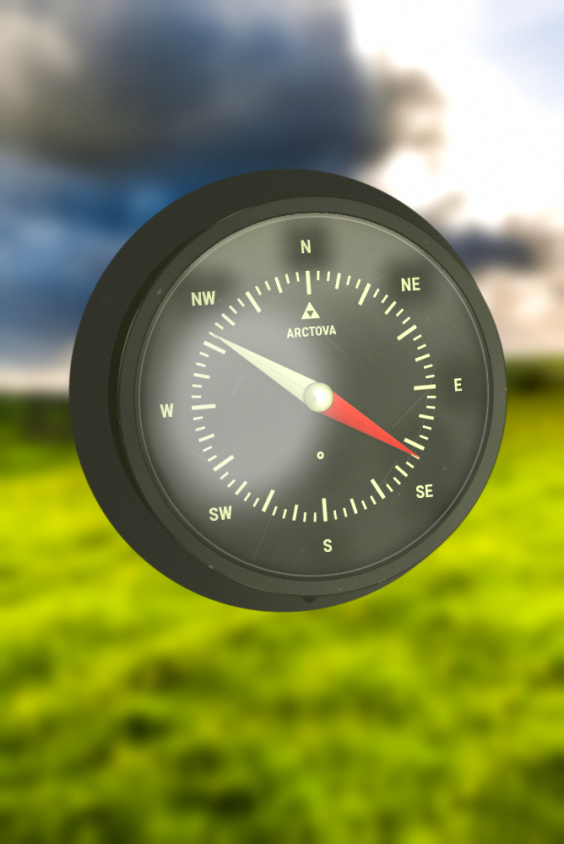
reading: {"value": 125, "unit": "°"}
